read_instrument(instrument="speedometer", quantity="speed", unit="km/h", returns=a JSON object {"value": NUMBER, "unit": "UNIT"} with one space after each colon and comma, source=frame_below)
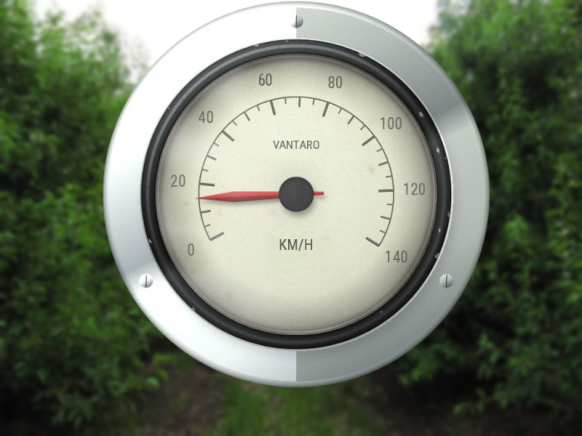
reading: {"value": 15, "unit": "km/h"}
